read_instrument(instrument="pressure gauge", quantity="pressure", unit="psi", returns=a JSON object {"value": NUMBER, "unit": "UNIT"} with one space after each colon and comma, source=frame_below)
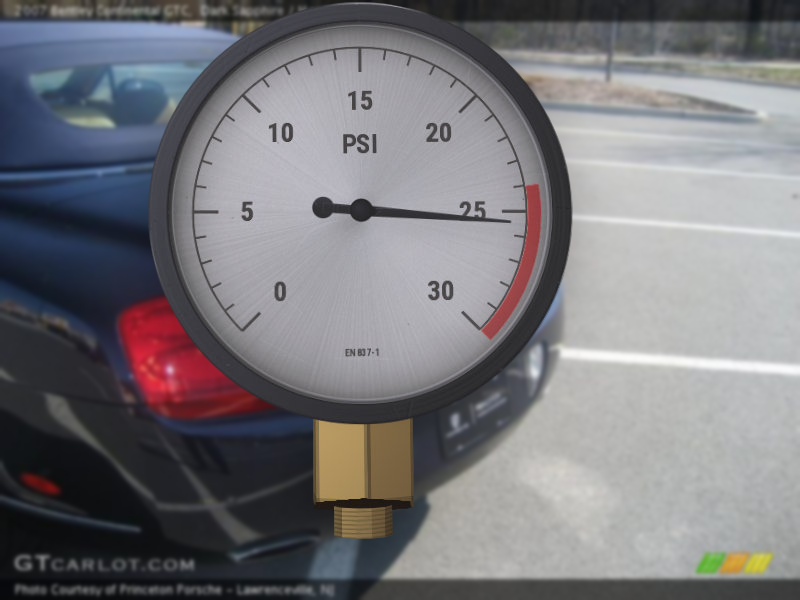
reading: {"value": 25.5, "unit": "psi"}
